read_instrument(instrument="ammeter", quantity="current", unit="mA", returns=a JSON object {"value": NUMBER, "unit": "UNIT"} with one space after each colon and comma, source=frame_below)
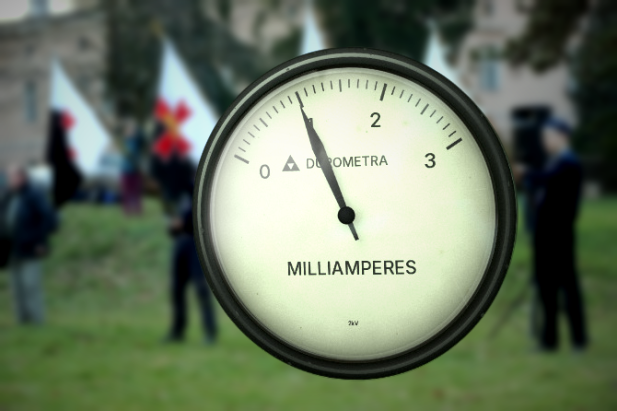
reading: {"value": 1, "unit": "mA"}
